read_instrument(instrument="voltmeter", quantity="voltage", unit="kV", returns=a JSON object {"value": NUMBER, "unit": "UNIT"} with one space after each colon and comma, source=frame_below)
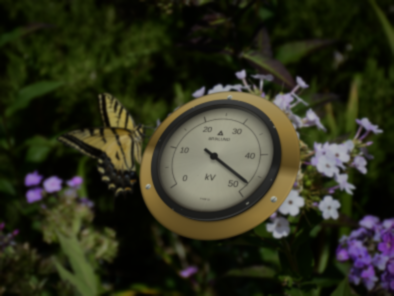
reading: {"value": 47.5, "unit": "kV"}
